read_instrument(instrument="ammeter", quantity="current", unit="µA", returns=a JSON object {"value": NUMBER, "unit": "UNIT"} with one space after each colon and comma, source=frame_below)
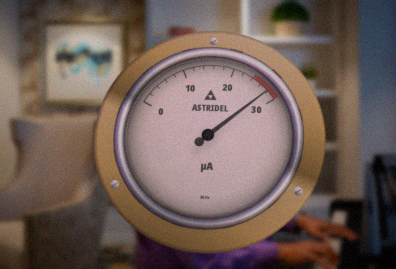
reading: {"value": 28, "unit": "µA"}
